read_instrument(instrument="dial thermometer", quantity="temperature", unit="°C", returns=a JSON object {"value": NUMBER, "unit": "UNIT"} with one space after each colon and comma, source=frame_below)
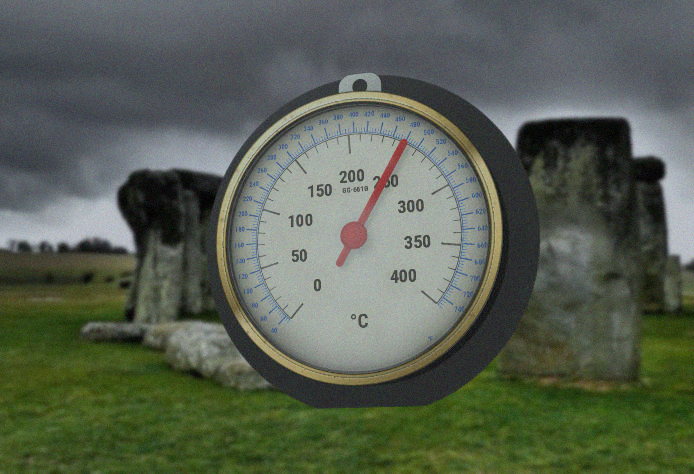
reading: {"value": 250, "unit": "°C"}
